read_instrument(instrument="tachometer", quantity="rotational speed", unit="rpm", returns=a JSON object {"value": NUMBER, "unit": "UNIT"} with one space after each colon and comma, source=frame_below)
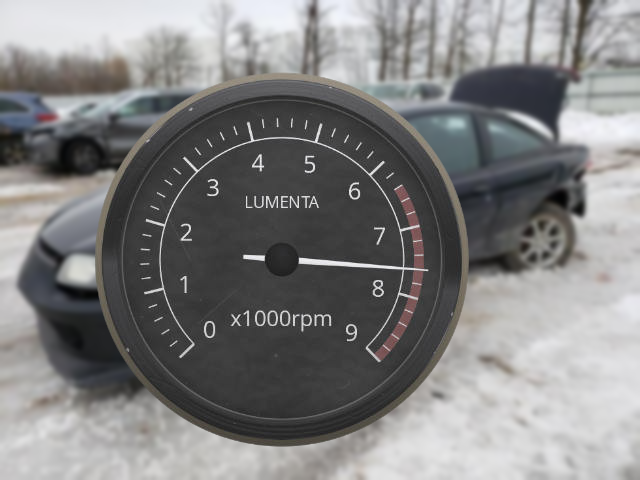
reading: {"value": 7600, "unit": "rpm"}
